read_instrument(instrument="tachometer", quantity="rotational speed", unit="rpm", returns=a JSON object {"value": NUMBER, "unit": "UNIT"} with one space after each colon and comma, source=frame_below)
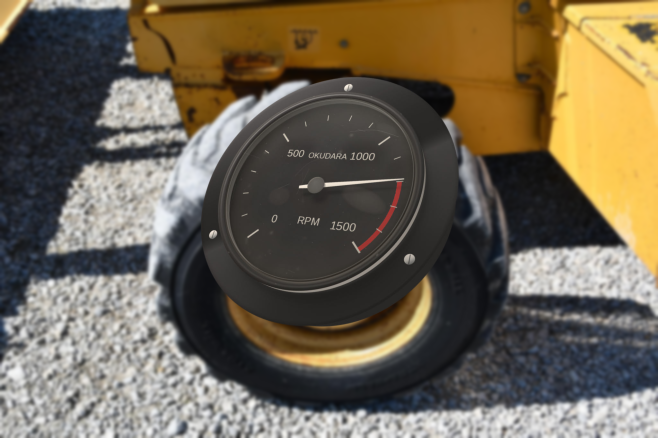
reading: {"value": 1200, "unit": "rpm"}
